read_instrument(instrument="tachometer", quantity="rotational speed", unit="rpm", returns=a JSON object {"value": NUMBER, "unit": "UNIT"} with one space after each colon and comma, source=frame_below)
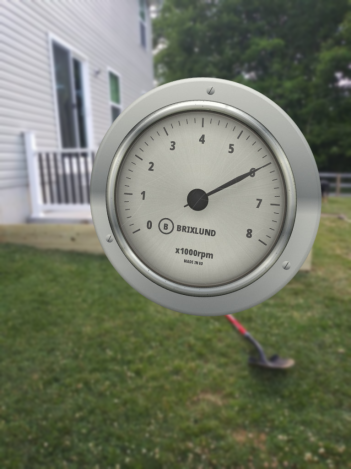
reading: {"value": 6000, "unit": "rpm"}
